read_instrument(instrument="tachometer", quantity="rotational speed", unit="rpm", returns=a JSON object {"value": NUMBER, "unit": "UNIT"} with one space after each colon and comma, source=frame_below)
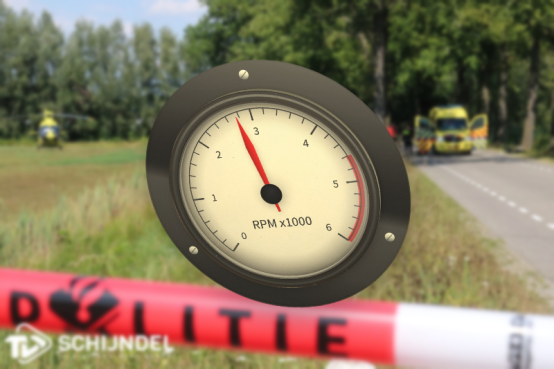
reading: {"value": 2800, "unit": "rpm"}
